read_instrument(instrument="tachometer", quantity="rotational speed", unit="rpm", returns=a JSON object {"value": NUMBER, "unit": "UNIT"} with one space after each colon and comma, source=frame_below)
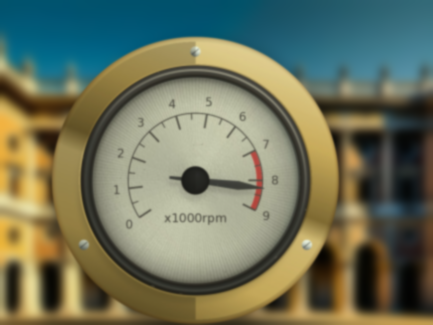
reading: {"value": 8250, "unit": "rpm"}
